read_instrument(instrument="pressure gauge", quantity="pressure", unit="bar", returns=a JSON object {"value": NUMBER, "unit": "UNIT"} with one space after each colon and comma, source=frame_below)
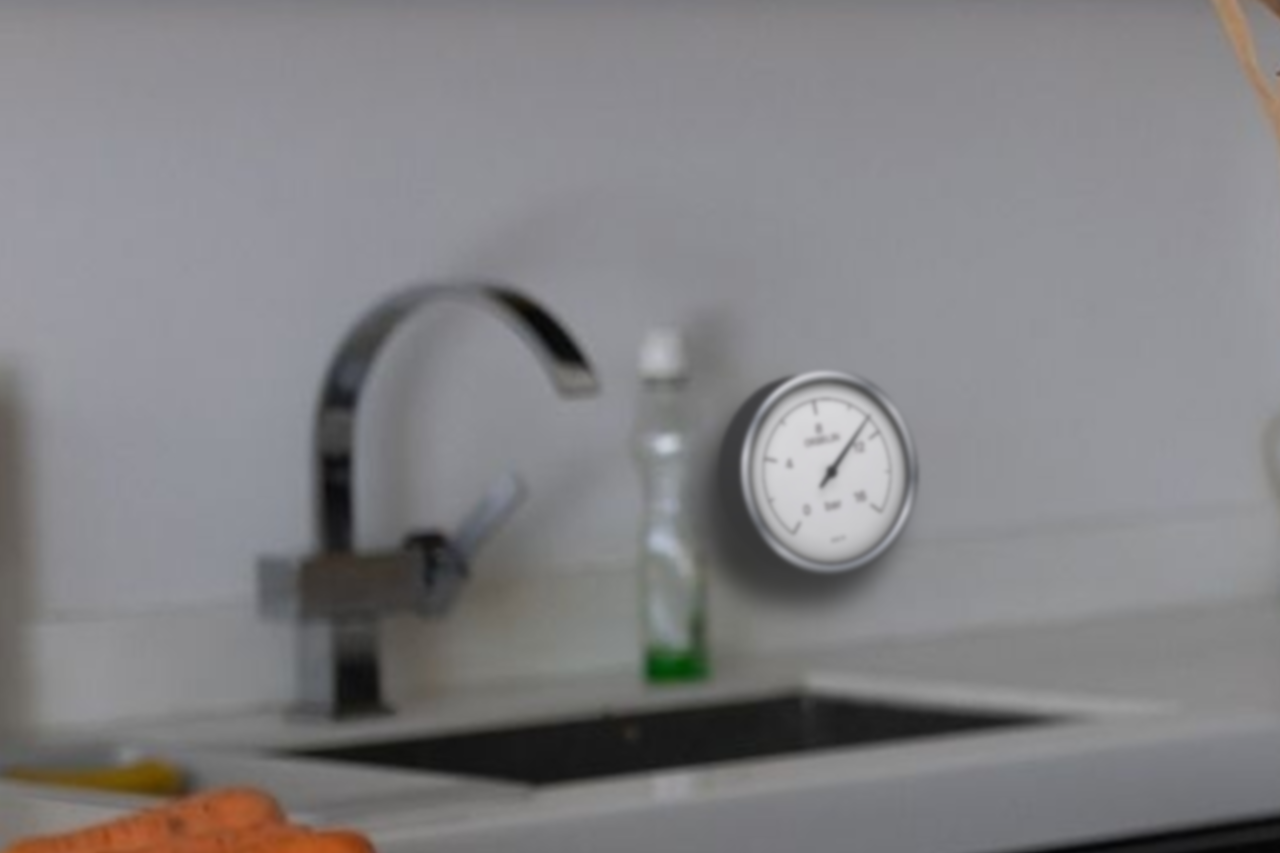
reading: {"value": 11, "unit": "bar"}
